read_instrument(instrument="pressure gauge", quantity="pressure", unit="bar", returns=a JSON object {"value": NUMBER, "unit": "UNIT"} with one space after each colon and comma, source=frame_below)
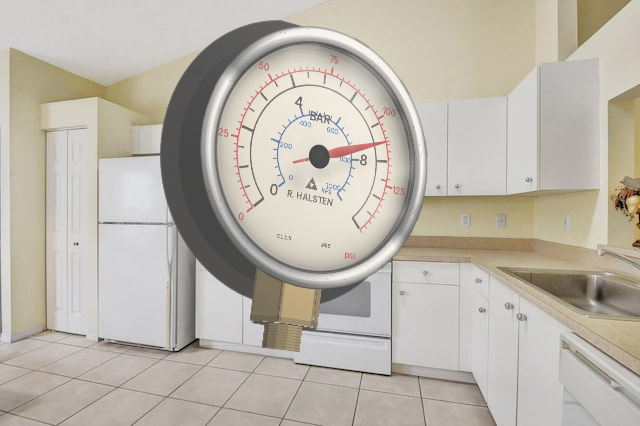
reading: {"value": 7.5, "unit": "bar"}
